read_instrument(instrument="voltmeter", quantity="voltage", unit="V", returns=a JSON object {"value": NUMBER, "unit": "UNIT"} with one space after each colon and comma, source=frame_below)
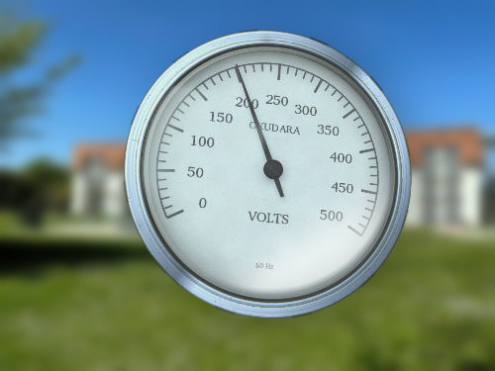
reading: {"value": 200, "unit": "V"}
